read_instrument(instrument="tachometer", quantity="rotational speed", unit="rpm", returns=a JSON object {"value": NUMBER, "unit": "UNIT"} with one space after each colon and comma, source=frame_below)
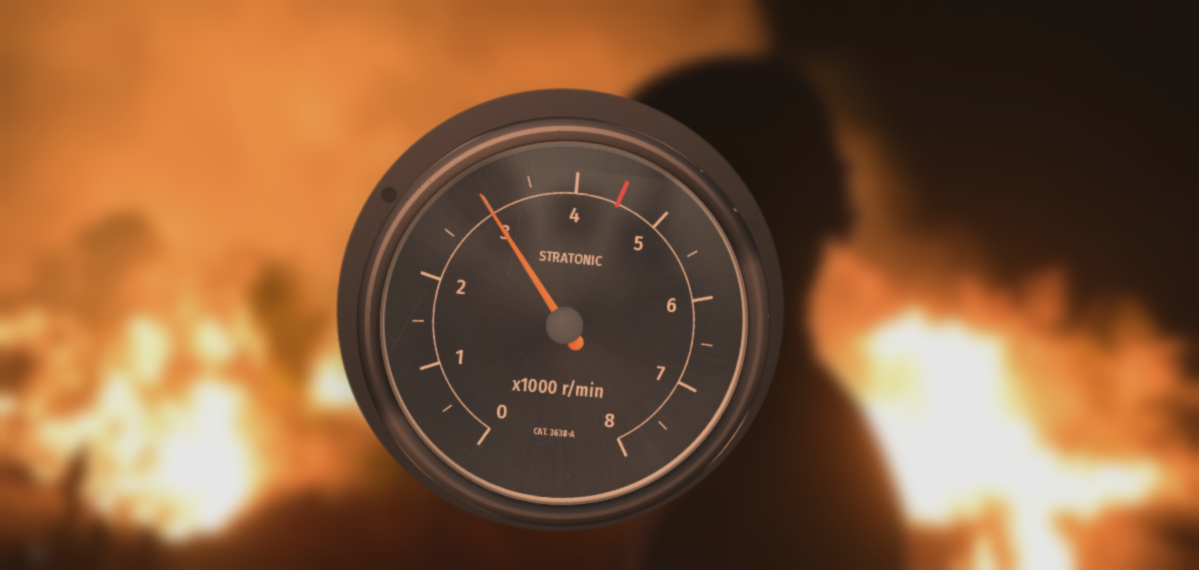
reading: {"value": 3000, "unit": "rpm"}
